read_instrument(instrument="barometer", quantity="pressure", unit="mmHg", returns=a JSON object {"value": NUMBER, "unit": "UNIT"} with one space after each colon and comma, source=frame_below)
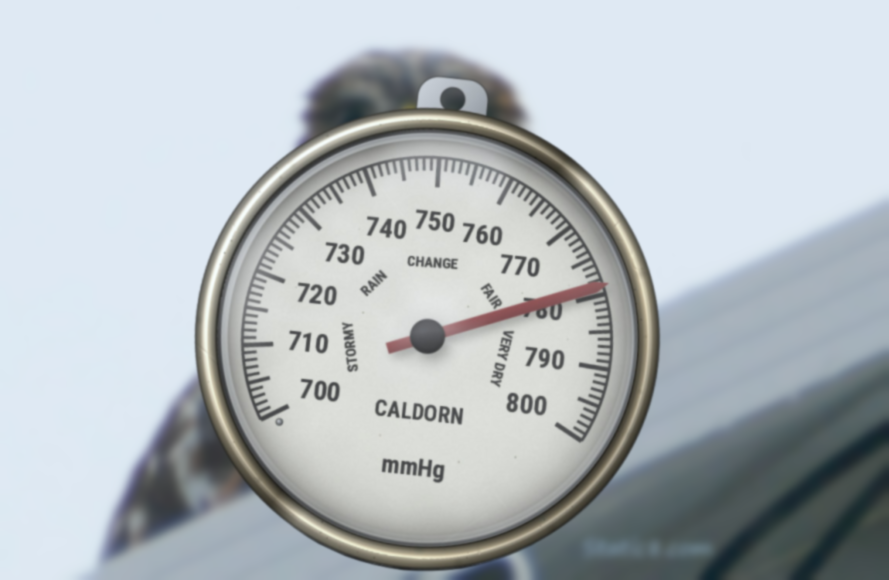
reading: {"value": 779, "unit": "mmHg"}
